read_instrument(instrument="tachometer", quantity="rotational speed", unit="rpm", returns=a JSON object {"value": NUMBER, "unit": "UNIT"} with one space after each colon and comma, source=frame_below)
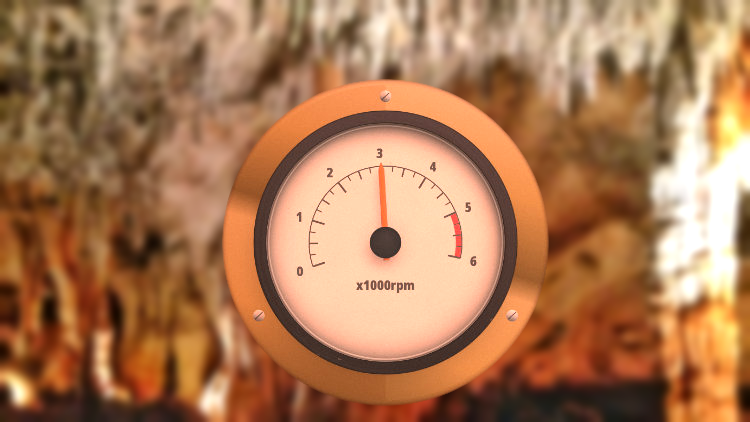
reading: {"value": 3000, "unit": "rpm"}
